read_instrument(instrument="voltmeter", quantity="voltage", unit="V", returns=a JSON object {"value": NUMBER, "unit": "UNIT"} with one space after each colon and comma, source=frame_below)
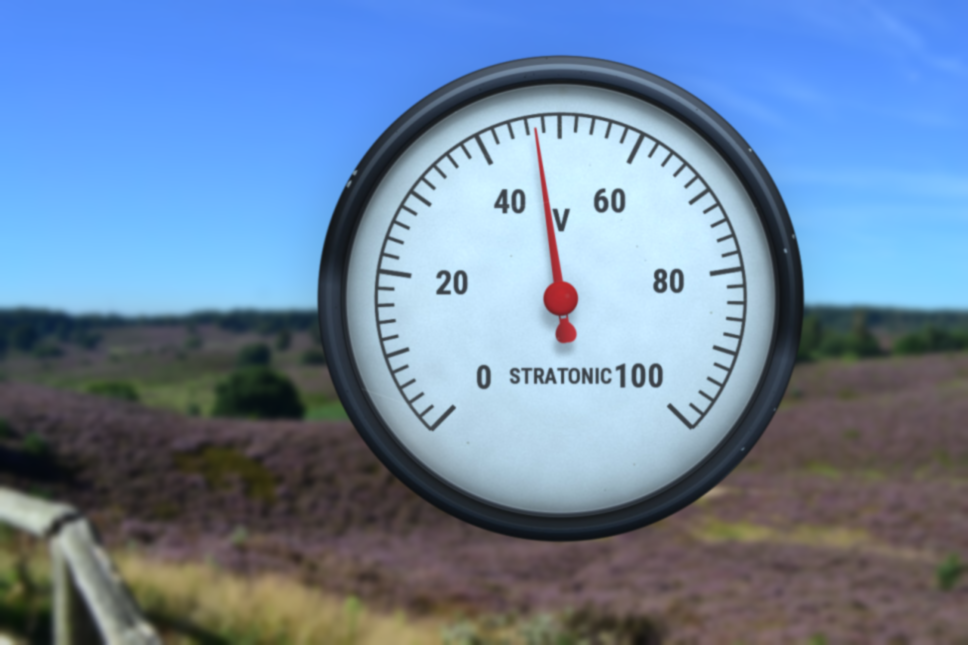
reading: {"value": 47, "unit": "V"}
